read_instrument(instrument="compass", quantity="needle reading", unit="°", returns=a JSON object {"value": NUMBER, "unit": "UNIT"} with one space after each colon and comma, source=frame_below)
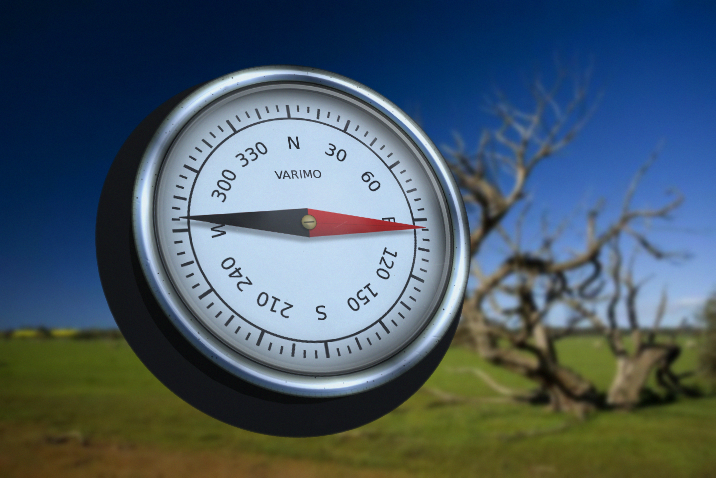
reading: {"value": 95, "unit": "°"}
